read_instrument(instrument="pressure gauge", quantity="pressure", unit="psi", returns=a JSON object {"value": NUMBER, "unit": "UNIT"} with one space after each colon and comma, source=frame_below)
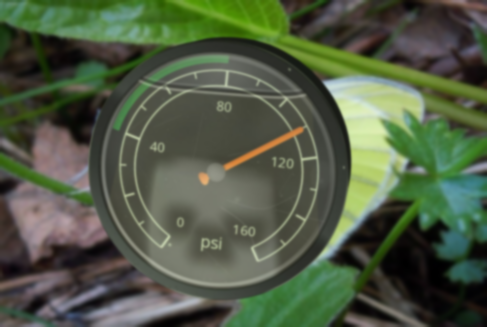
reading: {"value": 110, "unit": "psi"}
